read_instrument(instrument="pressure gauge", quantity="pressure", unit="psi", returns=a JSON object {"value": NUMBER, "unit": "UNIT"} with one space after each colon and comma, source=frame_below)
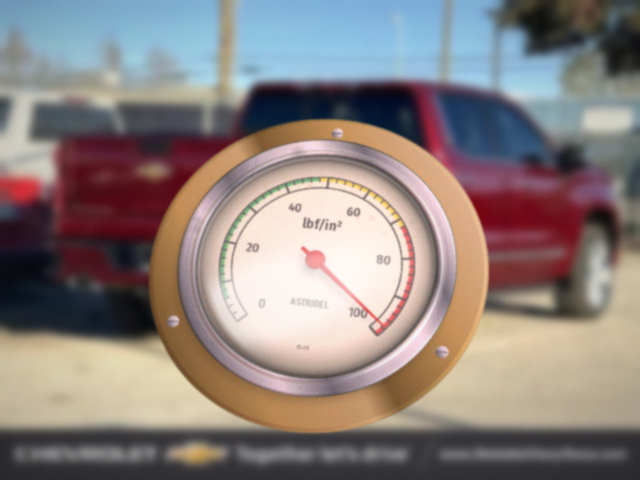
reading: {"value": 98, "unit": "psi"}
